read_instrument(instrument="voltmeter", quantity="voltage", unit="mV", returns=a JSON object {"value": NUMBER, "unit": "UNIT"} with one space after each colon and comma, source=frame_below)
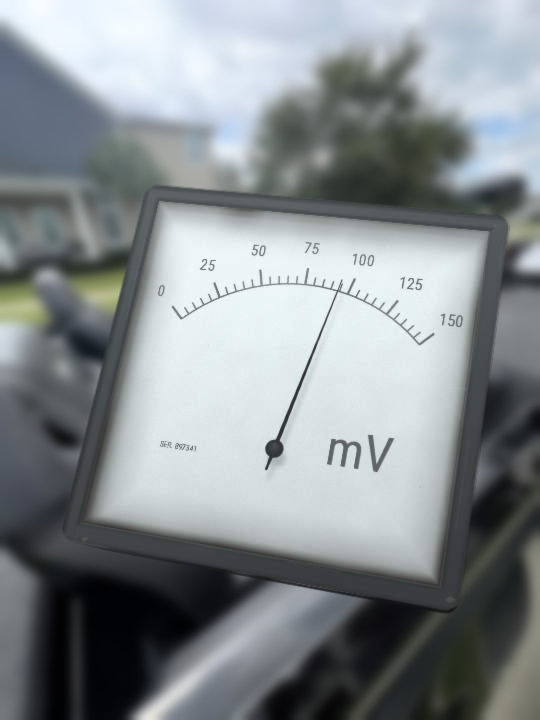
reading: {"value": 95, "unit": "mV"}
